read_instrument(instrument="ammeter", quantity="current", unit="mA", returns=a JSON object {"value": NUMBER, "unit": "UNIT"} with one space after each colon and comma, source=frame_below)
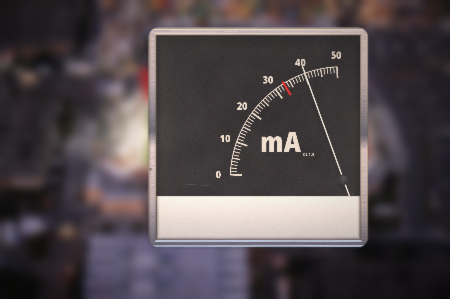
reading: {"value": 40, "unit": "mA"}
